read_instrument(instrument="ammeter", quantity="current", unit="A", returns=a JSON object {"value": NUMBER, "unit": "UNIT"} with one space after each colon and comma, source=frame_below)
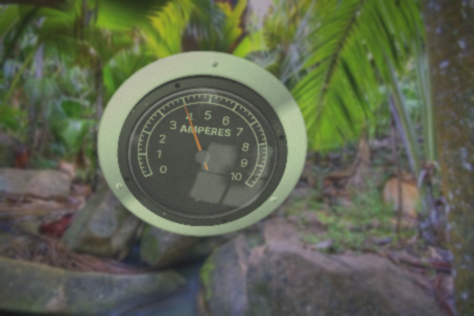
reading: {"value": 4, "unit": "A"}
